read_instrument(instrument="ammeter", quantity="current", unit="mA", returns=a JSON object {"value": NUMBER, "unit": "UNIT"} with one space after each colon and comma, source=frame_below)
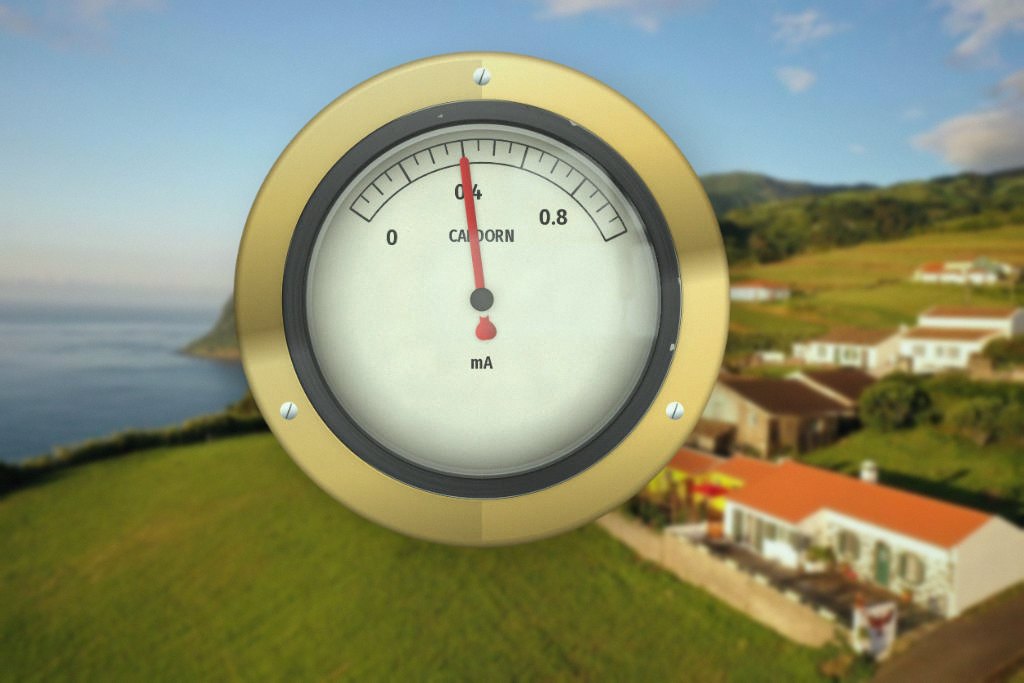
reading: {"value": 0.4, "unit": "mA"}
